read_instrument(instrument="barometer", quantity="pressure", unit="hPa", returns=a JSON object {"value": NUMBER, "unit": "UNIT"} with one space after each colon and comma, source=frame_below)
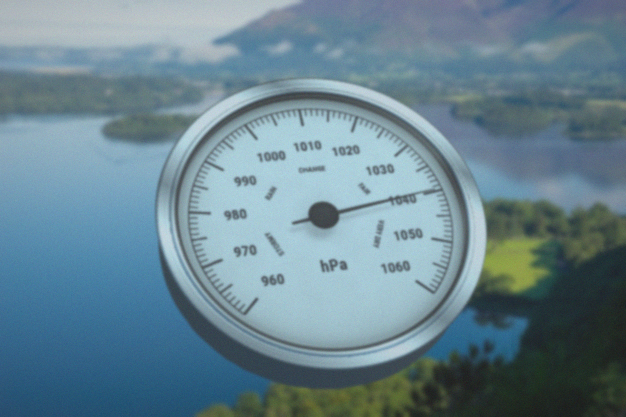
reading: {"value": 1040, "unit": "hPa"}
